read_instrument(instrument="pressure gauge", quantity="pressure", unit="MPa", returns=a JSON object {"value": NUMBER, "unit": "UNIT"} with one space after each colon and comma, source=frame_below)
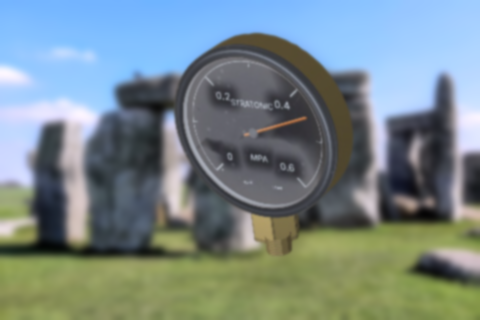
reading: {"value": 0.45, "unit": "MPa"}
